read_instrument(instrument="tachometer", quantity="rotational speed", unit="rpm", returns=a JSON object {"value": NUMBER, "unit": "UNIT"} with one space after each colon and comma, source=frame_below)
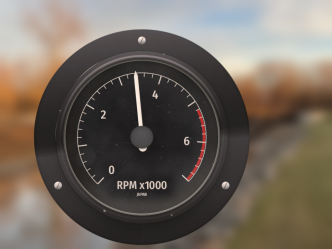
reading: {"value": 3400, "unit": "rpm"}
